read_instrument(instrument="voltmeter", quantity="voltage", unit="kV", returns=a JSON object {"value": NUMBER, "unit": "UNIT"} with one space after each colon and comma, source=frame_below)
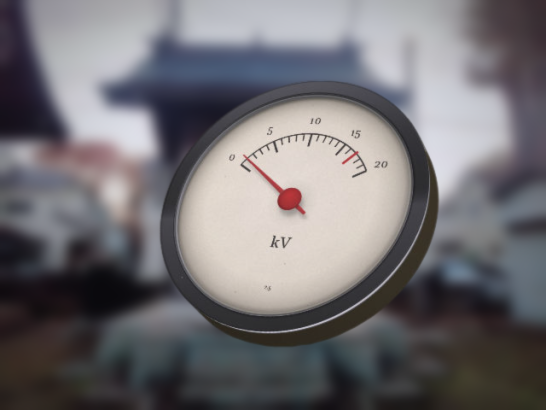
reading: {"value": 1, "unit": "kV"}
